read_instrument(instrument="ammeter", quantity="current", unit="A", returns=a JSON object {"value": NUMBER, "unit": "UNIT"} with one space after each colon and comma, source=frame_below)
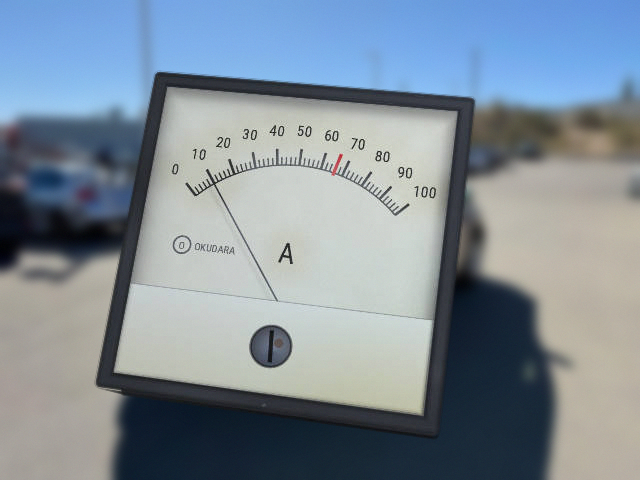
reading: {"value": 10, "unit": "A"}
